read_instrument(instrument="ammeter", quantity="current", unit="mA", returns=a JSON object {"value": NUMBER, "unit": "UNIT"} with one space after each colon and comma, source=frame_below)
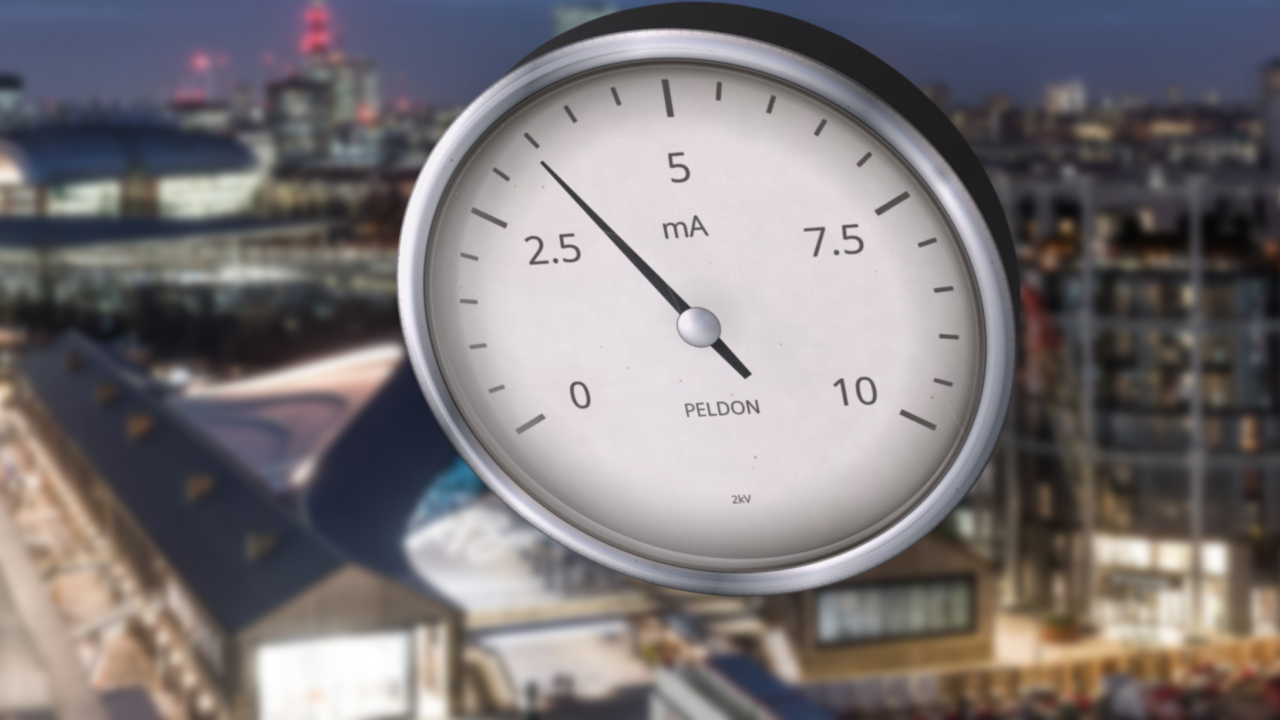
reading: {"value": 3.5, "unit": "mA"}
